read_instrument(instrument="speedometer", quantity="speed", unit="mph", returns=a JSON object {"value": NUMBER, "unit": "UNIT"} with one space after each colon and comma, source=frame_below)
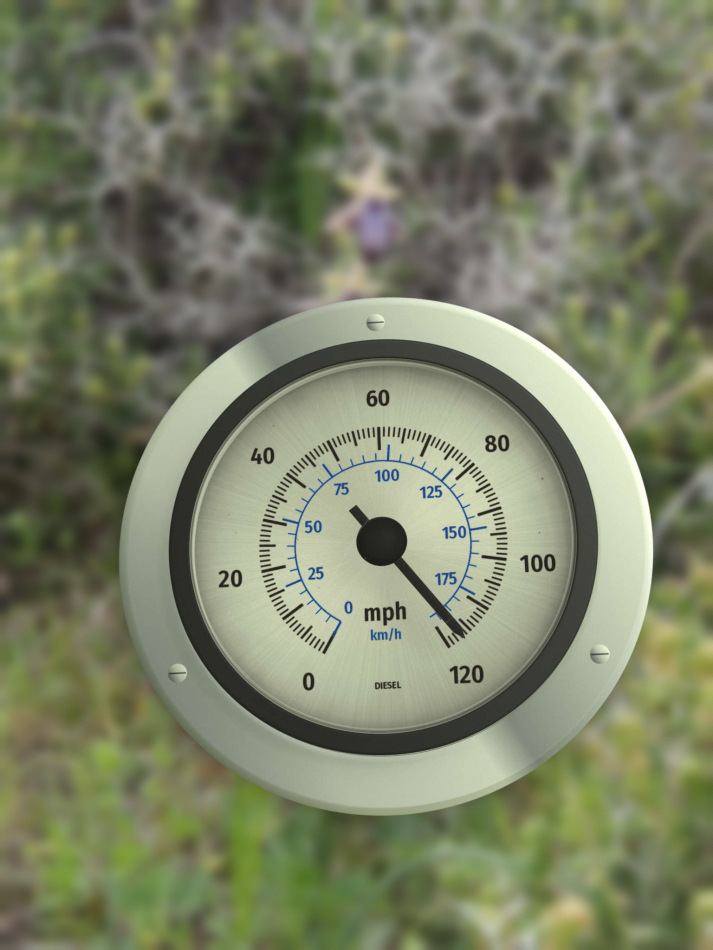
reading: {"value": 117, "unit": "mph"}
